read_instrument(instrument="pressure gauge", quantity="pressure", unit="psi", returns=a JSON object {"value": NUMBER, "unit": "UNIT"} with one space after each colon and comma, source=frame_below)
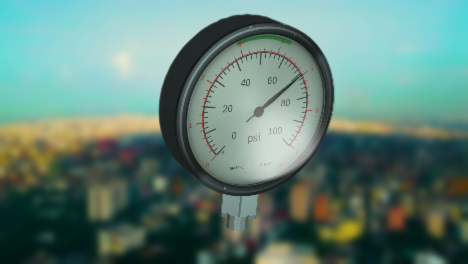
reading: {"value": 70, "unit": "psi"}
